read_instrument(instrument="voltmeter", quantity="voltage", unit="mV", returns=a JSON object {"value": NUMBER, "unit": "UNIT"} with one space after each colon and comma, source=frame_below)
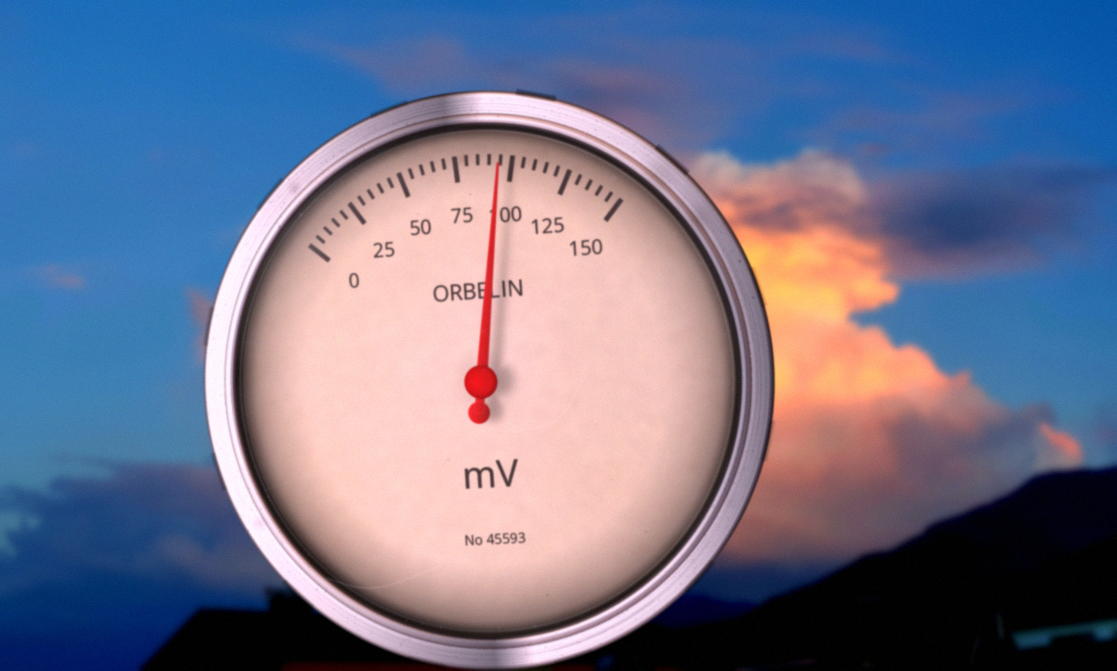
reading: {"value": 95, "unit": "mV"}
